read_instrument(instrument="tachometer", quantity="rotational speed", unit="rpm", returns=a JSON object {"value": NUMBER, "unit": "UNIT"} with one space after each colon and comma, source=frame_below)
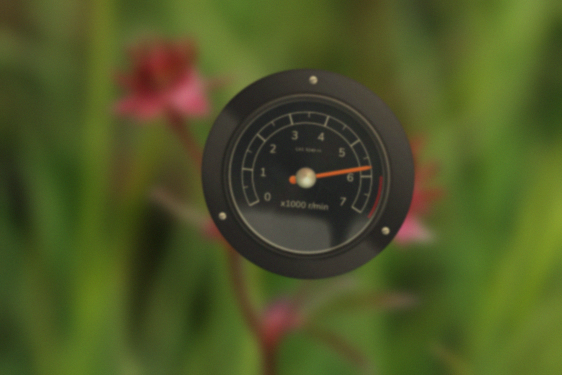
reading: {"value": 5750, "unit": "rpm"}
